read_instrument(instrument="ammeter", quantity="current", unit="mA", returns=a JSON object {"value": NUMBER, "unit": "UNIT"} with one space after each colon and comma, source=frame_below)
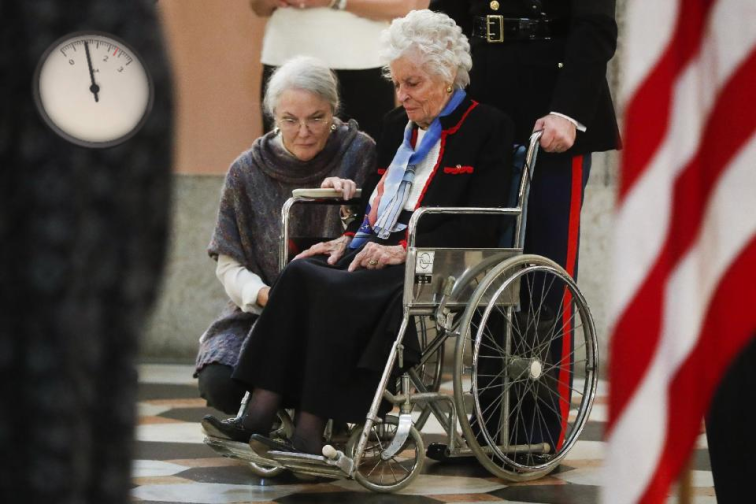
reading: {"value": 1, "unit": "mA"}
